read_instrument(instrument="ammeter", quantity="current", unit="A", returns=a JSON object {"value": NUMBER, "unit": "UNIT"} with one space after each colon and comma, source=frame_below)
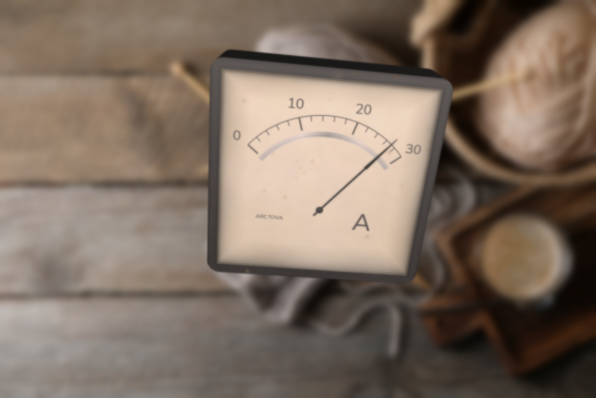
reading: {"value": 27, "unit": "A"}
